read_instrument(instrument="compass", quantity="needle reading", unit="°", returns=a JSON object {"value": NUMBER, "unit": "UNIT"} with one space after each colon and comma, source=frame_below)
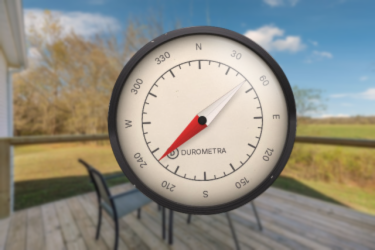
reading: {"value": 230, "unit": "°"}
